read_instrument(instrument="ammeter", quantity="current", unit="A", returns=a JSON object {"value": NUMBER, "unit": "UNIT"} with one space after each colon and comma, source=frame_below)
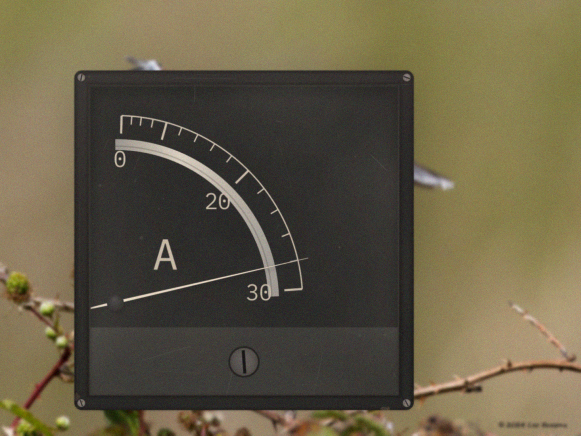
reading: {"value": 28, "unit": "A"}
